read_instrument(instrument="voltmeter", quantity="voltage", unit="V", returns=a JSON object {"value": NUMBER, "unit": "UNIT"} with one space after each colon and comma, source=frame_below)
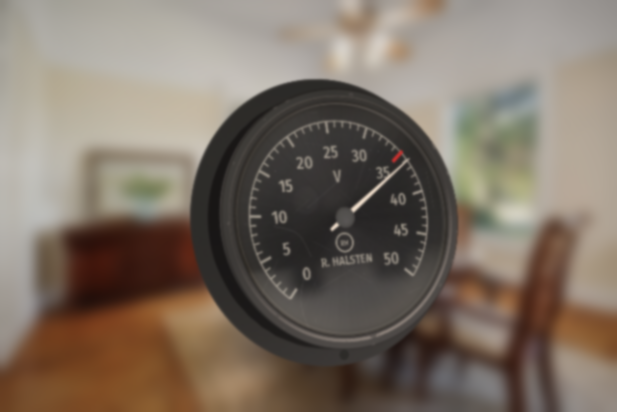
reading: {"value": 36, "unit": "V"}
